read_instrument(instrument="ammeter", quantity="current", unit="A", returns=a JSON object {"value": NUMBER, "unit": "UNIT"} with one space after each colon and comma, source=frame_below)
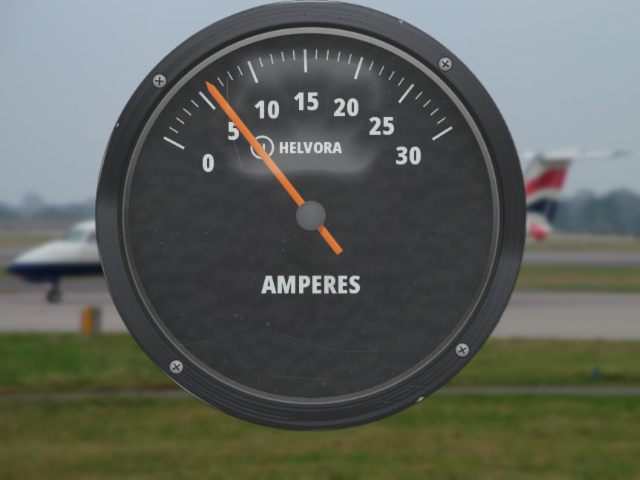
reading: {"value": 6, "unit": "A"}
